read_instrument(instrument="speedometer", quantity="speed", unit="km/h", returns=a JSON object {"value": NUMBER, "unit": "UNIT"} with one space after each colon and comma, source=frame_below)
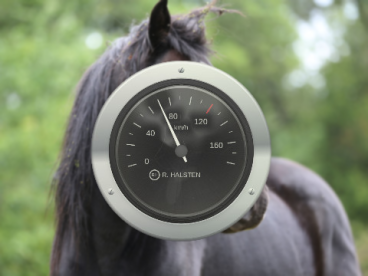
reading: {"value": 70, "unit": "km/h"}
